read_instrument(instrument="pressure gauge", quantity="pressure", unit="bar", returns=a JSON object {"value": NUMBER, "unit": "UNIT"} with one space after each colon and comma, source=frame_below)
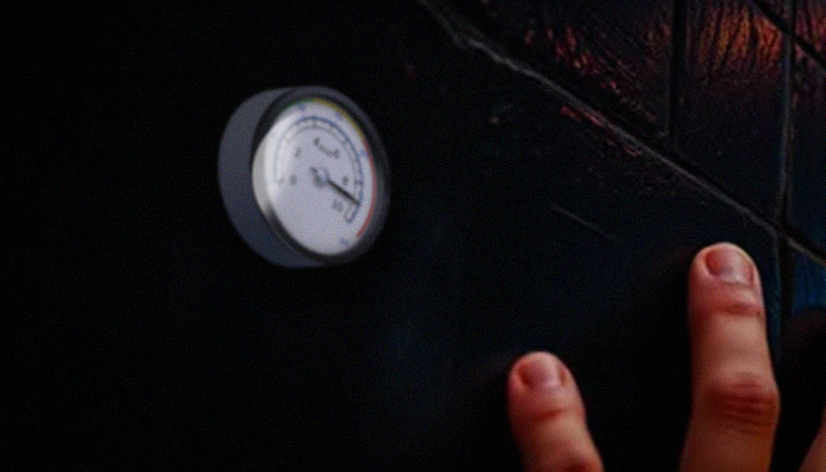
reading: {"value": 9, "unit": "bar"}
